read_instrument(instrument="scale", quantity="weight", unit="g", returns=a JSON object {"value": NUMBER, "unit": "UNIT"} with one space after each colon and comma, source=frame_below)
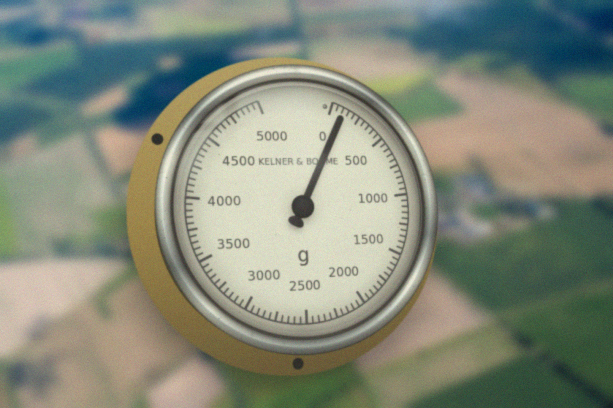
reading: {"value": 100, "unit": "g"}
